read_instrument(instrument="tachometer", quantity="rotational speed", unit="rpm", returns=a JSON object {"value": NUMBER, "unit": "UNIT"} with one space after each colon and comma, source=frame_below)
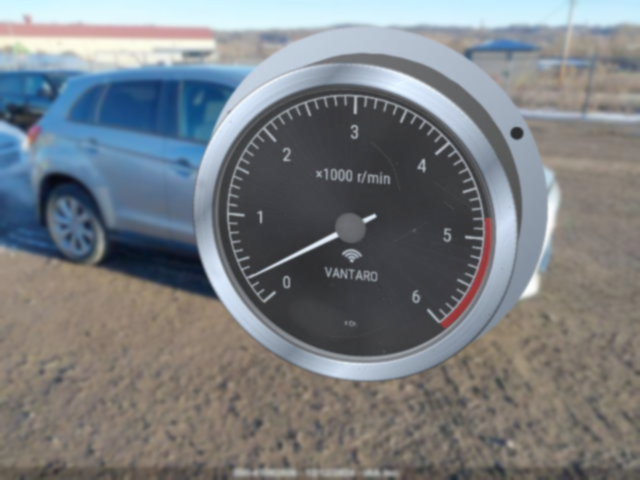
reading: {"value": 300, "unit": "rpm"}
